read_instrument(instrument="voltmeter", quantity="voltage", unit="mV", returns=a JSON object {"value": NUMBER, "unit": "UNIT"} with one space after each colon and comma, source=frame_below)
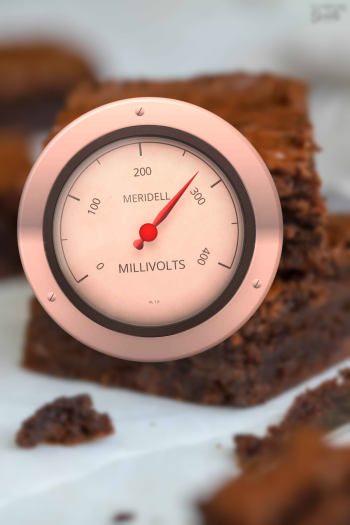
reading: {"value": 275, "unit": "mV"}
